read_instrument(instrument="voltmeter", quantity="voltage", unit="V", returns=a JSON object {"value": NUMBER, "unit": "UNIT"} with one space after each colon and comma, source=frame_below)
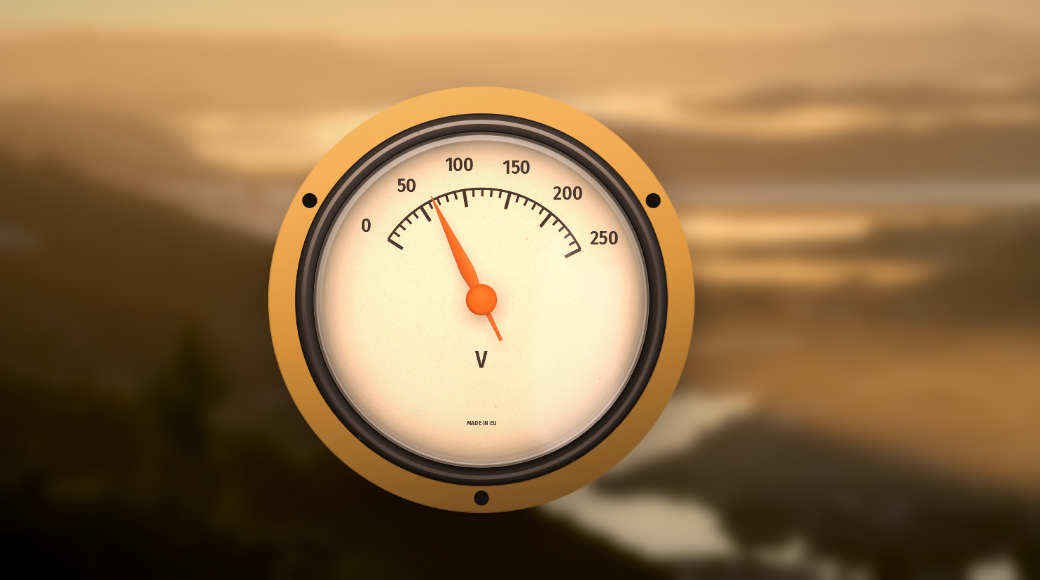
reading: {"value": 65, "unit": "V"}
